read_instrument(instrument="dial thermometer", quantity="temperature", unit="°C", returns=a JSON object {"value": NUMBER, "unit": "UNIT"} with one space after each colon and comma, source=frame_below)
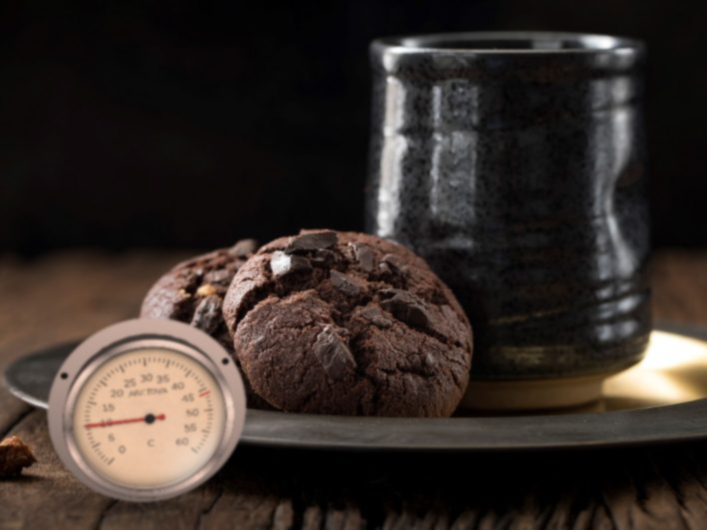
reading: {"value": 10, "unit": "°C"}
